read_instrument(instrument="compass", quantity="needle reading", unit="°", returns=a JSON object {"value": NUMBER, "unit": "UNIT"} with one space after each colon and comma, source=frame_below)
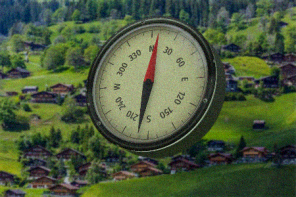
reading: {"value": 10, "unit": "°"}
